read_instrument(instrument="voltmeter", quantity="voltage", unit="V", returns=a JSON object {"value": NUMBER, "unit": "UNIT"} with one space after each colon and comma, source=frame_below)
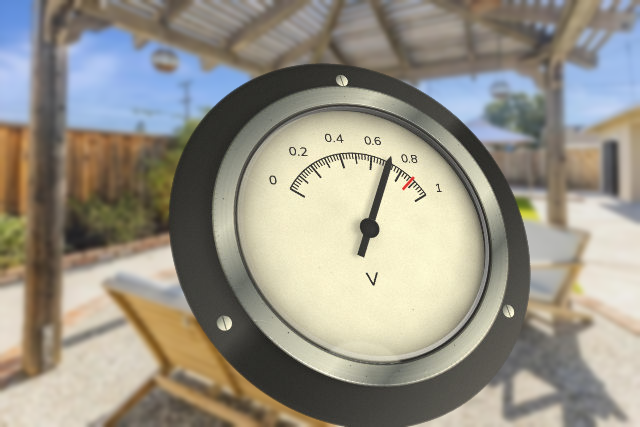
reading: {"value": 0.7, "unit": "V"}
